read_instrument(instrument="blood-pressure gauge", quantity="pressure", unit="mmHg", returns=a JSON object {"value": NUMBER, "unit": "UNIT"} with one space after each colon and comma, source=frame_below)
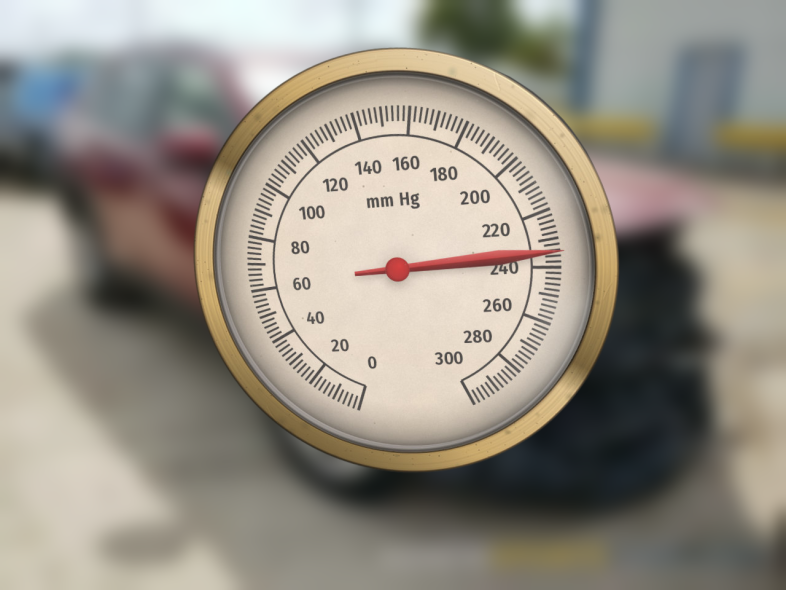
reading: {"value": 234, "unit": "mmHg"}
